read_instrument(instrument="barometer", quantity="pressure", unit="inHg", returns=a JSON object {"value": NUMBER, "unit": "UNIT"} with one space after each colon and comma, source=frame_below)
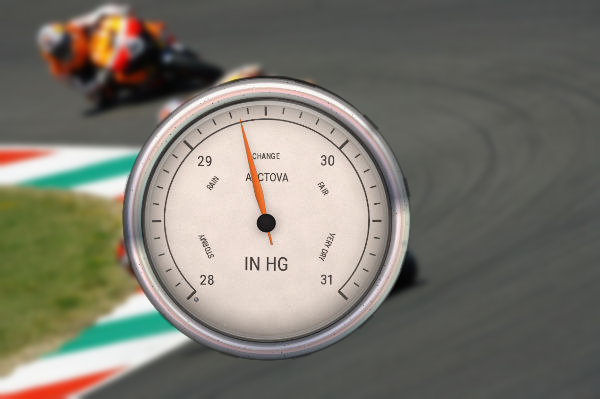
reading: {"value": 29.35, "unit": "inHg"}
